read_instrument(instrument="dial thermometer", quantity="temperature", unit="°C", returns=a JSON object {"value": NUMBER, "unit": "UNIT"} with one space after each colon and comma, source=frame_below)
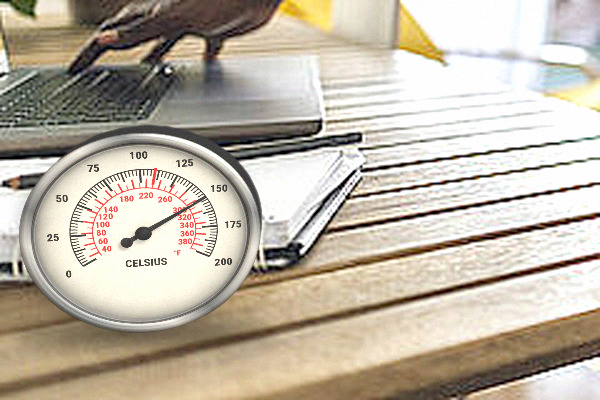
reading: {"value": 150, "unit": "°C"}
